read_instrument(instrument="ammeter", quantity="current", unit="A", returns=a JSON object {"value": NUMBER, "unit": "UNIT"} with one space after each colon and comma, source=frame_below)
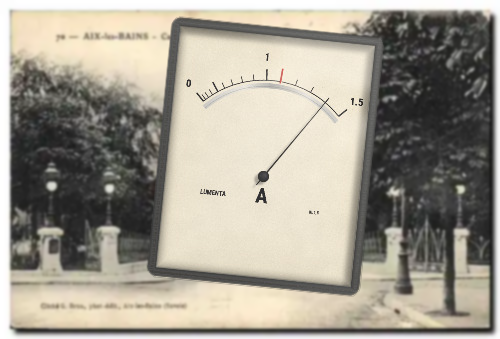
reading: {"value": 1.4, "unit": "A"}
